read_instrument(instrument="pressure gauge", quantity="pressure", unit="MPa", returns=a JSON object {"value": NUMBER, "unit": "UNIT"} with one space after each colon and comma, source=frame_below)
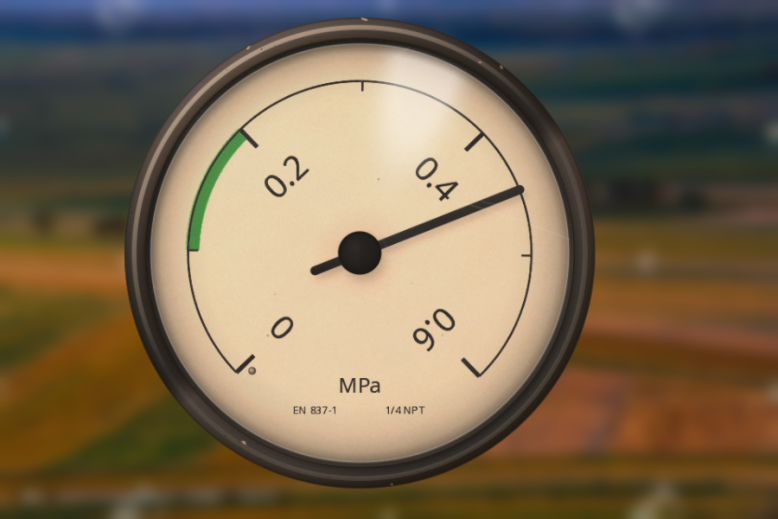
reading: {"value": 0.45, "unit": "MPa"}
